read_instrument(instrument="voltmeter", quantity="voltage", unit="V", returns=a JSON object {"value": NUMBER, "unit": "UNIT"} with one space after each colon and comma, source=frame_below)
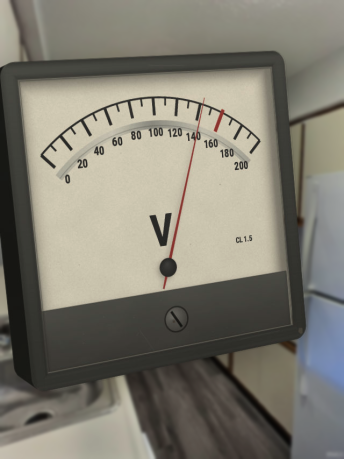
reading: {"value": 140, "unit": "V"}
